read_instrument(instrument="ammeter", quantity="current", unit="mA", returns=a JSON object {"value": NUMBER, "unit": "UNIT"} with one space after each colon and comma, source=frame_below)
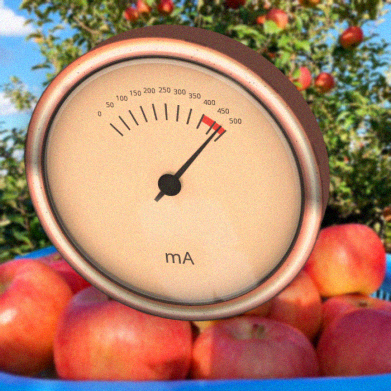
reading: {"value": 475, "unit": "mA"}
